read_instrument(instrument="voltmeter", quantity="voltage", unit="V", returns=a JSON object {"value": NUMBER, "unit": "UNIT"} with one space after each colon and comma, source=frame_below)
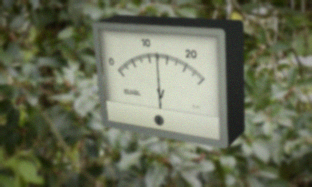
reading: {"value": 12.5, "unit": "V"}
